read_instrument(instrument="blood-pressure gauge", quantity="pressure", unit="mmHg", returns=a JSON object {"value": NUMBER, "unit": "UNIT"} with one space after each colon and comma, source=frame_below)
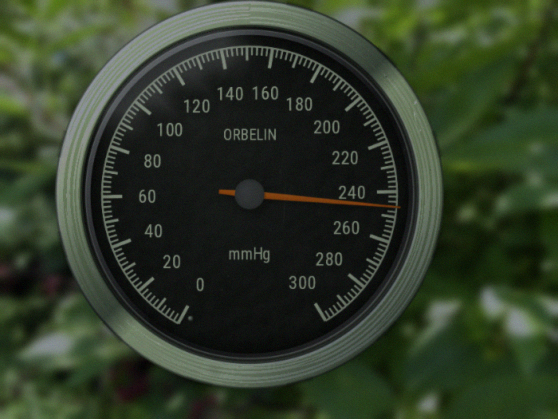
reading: {"value": 246, "unit": "mmHg"}
